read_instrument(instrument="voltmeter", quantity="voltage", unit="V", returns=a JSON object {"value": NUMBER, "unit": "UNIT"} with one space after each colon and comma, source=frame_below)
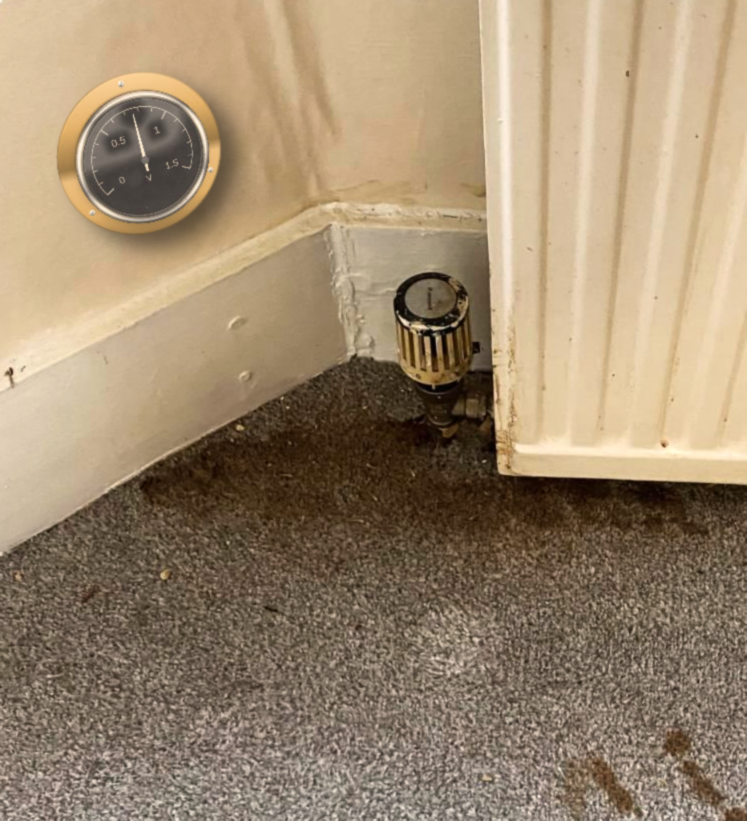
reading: {"value": 0.75, "unit": "V"}
